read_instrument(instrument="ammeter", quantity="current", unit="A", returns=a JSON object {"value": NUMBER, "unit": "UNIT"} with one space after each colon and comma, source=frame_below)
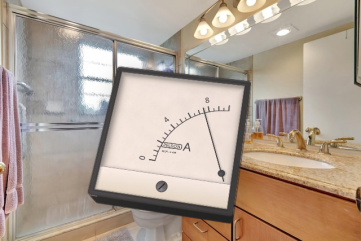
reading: {"value": 7.5, "unit": "A"}
